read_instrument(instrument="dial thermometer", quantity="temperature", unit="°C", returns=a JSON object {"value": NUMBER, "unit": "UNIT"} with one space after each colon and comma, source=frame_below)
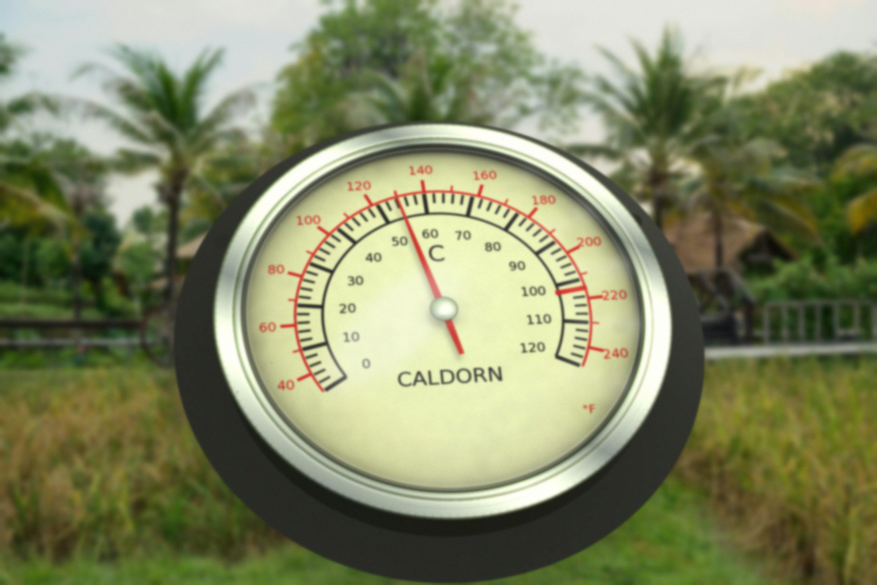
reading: {"value": 54, "unit": "°C"}
